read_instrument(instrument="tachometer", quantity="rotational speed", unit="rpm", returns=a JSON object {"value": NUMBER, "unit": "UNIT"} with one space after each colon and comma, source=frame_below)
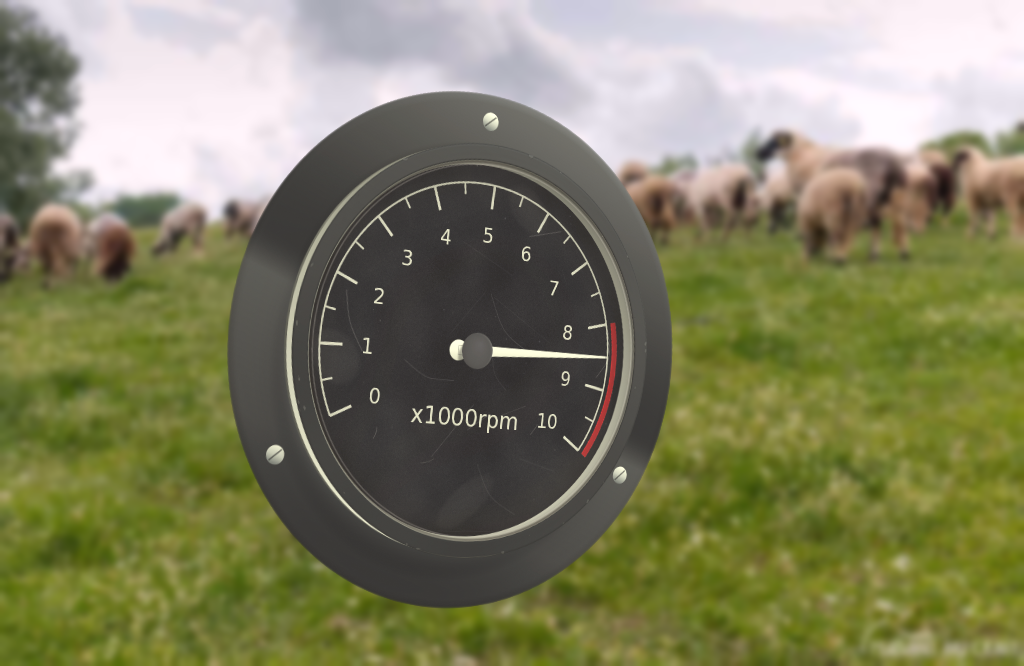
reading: {"value": 8500, "unit": "rpm"}
